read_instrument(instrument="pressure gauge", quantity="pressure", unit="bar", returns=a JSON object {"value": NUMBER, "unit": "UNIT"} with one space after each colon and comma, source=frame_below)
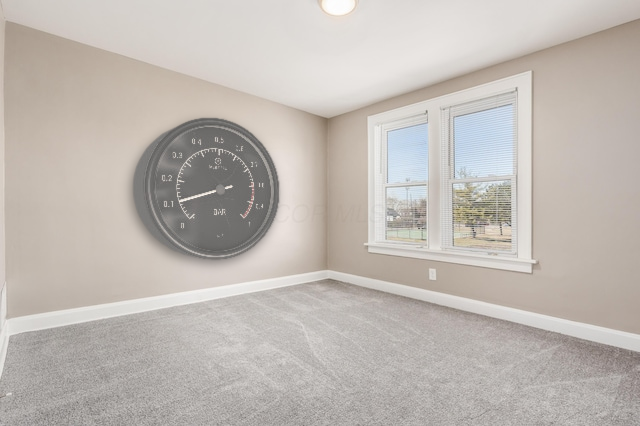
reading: {"value": 0.1, "unit": "bar"}
